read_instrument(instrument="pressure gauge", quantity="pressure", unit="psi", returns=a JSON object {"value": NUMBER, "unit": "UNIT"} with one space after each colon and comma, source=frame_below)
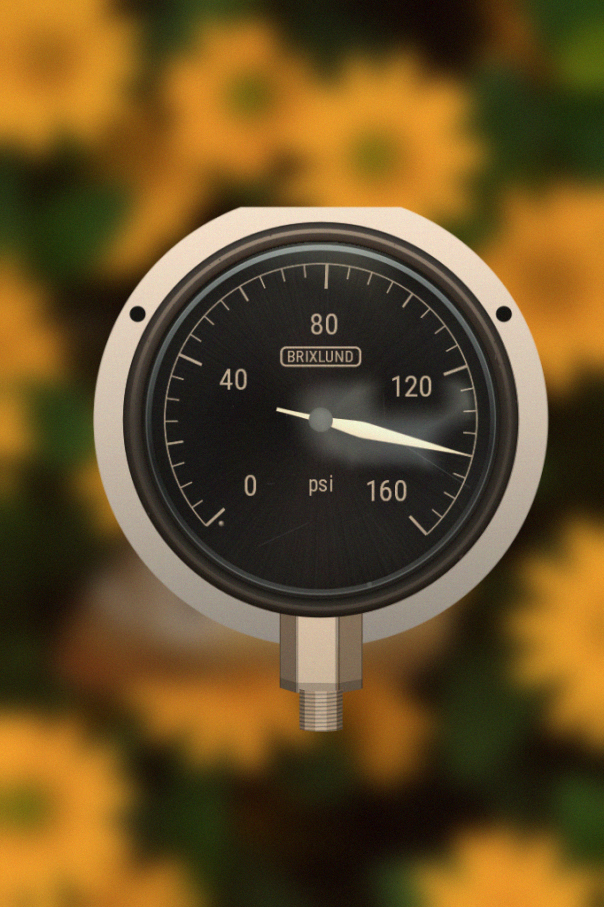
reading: {"value": 140, "unit": "psi"}
